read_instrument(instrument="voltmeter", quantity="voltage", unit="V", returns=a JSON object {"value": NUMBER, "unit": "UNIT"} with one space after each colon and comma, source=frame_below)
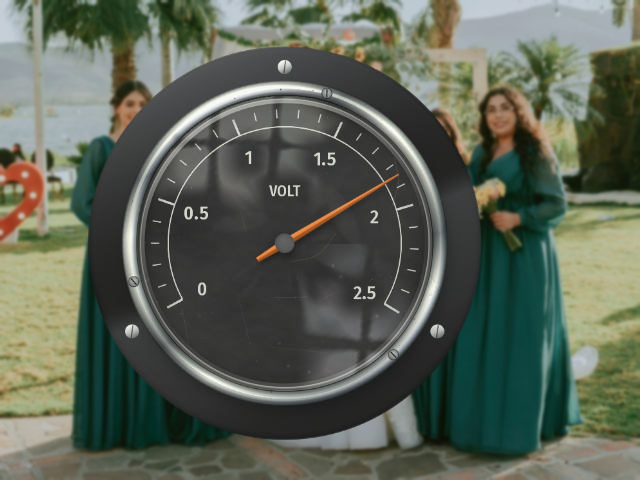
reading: {"value": 1.85, "unit": "V"}
